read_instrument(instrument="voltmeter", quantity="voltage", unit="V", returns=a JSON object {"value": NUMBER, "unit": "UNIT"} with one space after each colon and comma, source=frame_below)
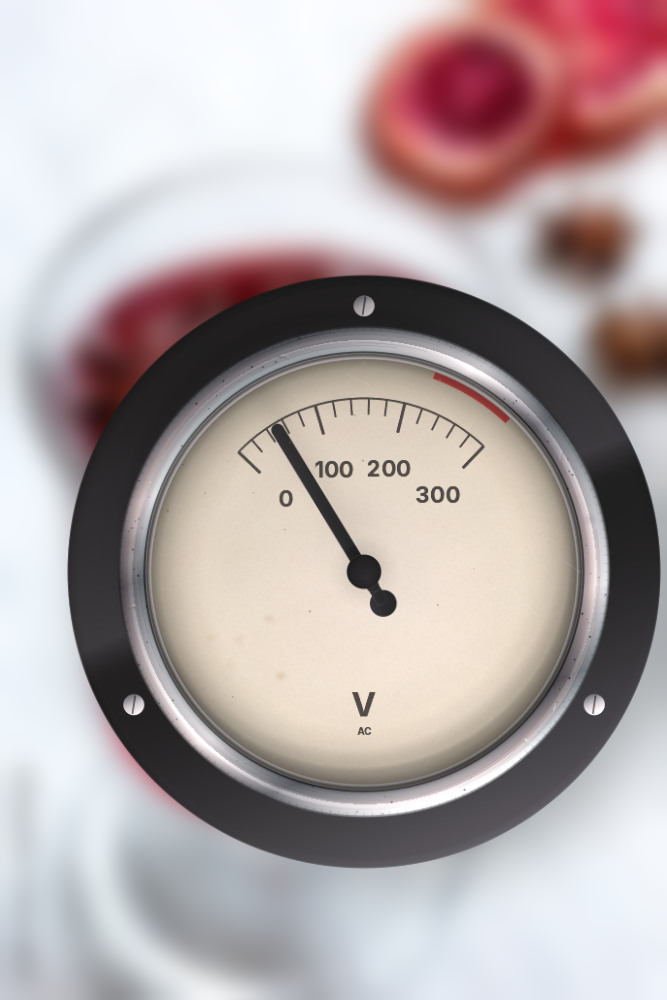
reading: {"value": 50, "unit": "V"}
